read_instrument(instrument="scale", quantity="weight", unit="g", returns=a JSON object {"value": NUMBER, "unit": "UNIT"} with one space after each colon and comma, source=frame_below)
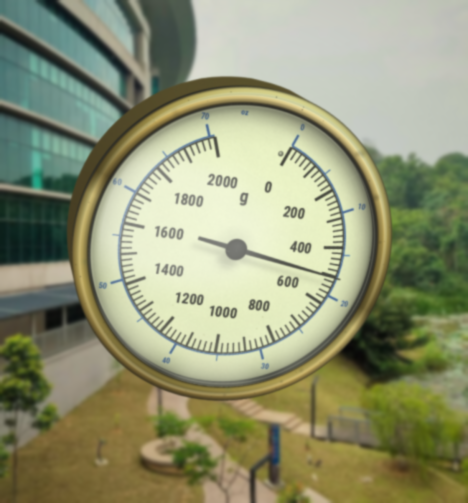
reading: {"value": 500, "unit": "g"}
